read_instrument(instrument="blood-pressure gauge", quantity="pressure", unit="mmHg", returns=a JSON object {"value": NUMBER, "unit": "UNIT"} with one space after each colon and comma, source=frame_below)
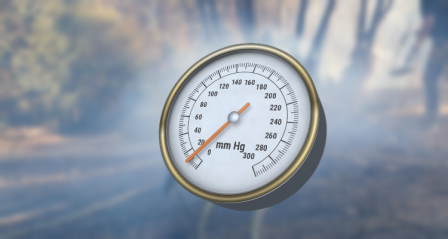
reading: {"value": 10, "unit": "mmHg"}
